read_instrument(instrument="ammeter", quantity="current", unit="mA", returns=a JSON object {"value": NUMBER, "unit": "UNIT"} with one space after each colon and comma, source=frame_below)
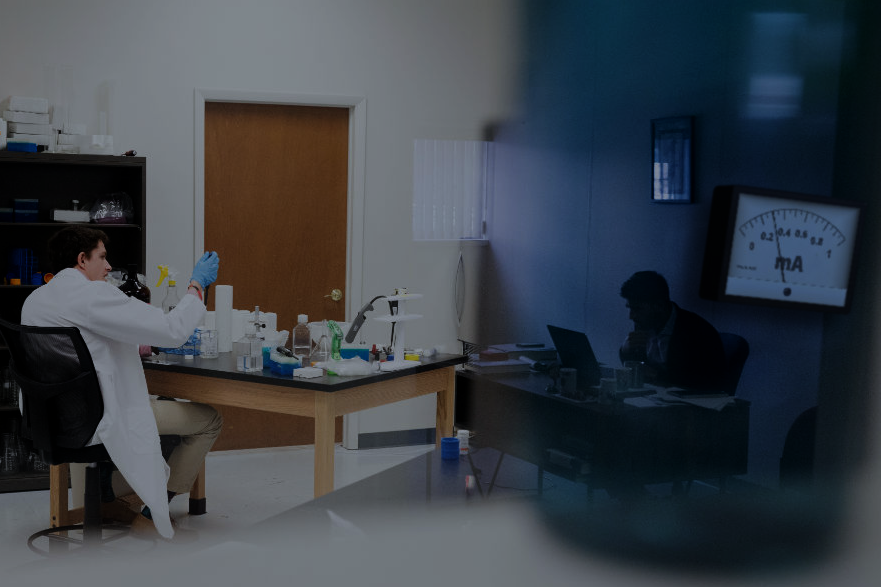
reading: {"value": 0.3, "unit": "mA"}
